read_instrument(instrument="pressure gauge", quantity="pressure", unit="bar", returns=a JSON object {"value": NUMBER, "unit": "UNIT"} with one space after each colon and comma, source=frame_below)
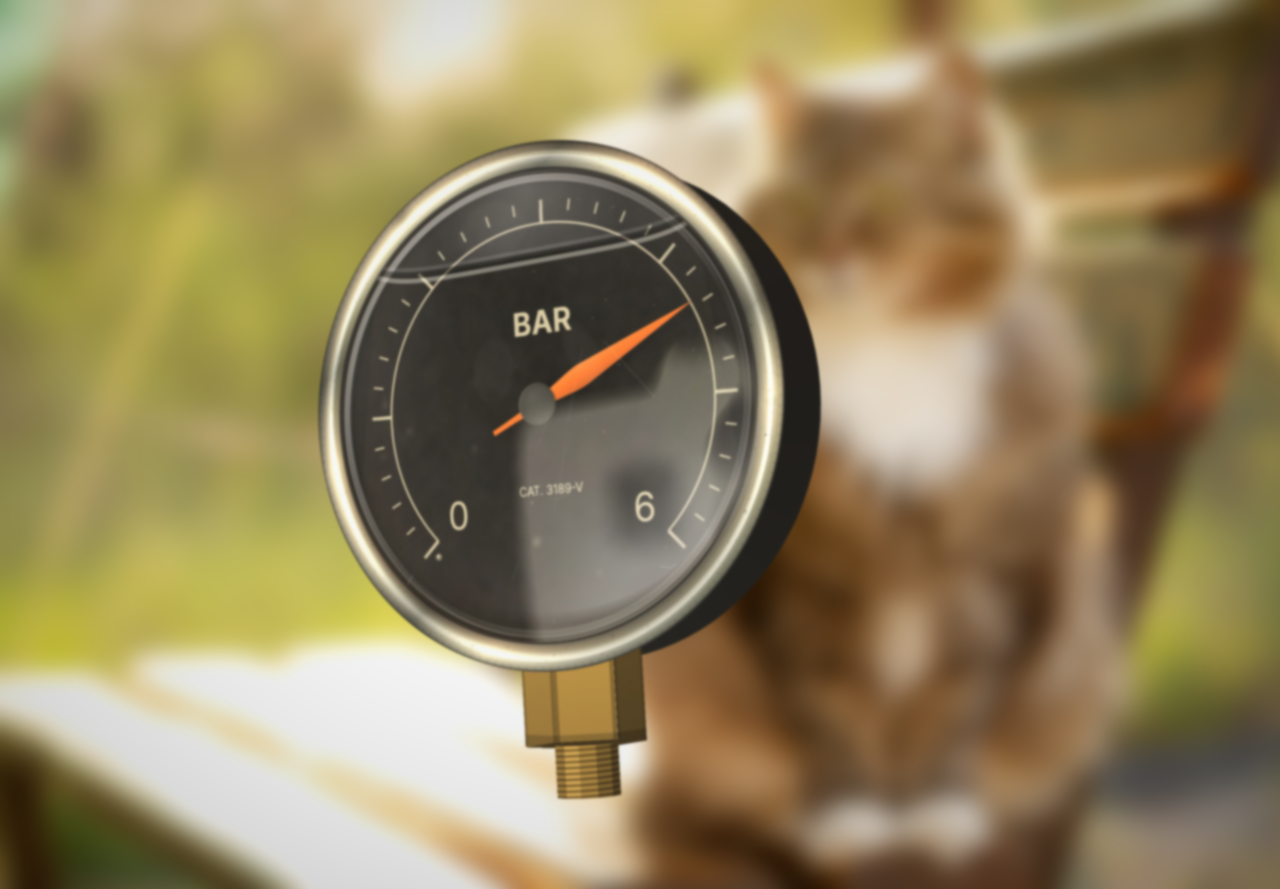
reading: {"value": 4.4, "unit": "bar"}
